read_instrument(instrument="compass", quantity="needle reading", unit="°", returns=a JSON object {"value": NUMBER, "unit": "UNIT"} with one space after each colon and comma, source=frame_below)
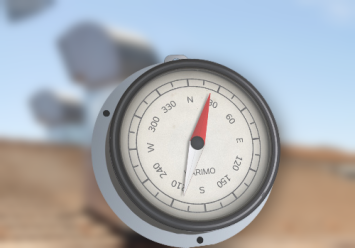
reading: {"value": 22.5, "unit": "°"}
